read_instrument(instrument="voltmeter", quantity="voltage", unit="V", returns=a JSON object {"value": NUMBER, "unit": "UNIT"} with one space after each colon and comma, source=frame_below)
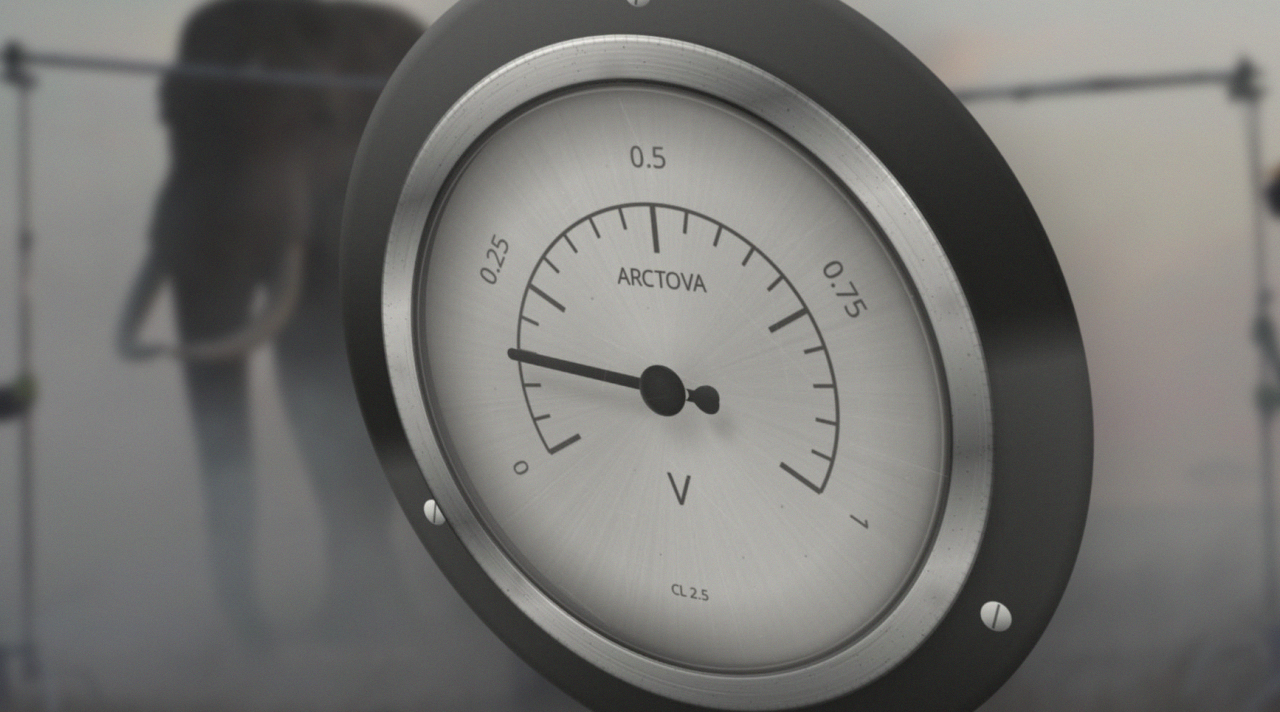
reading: {"value": 0.15, "unit": "V"}
